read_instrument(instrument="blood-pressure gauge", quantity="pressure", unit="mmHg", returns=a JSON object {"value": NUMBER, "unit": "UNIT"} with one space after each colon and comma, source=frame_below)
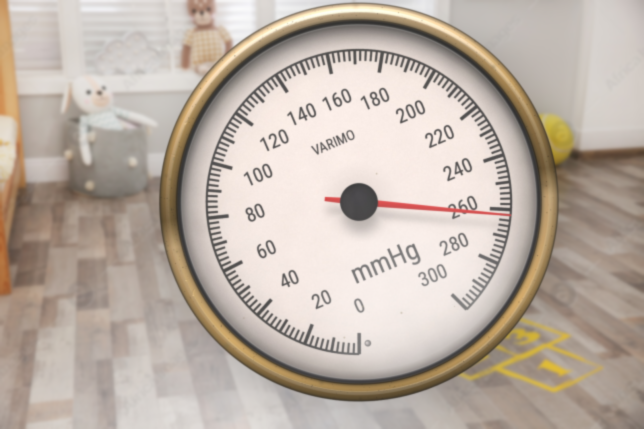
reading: {"value": 262, "unit": "mmHg"}
